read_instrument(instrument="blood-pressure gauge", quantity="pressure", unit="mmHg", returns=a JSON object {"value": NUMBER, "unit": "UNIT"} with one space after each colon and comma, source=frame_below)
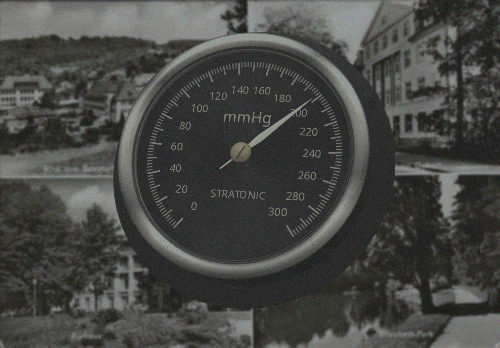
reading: {"value": 200, "unit": "mmHg"}
